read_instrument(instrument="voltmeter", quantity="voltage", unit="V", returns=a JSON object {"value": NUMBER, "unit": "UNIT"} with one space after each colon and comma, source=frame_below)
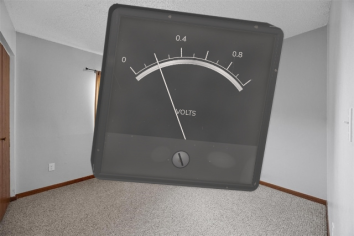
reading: {"value": 0.2, "unit": "V"}
